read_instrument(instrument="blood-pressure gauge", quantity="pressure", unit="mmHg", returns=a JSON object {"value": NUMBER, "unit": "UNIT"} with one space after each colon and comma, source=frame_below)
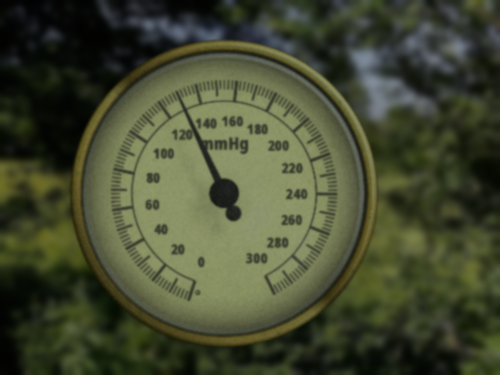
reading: {"value": 130, "unit": "mmHg"}
